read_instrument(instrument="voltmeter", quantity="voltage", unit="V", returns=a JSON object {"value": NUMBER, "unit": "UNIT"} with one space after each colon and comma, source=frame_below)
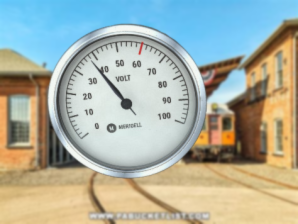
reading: {"value": 38, "unit": "V"}
